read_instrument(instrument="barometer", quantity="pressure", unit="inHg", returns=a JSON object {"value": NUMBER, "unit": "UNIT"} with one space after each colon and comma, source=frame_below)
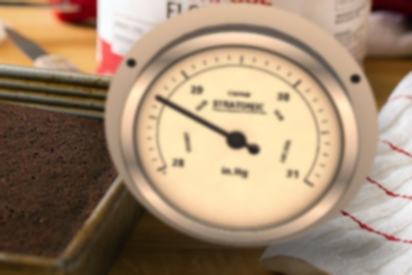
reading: {"value": 28.7, "unit": "inHg"}
